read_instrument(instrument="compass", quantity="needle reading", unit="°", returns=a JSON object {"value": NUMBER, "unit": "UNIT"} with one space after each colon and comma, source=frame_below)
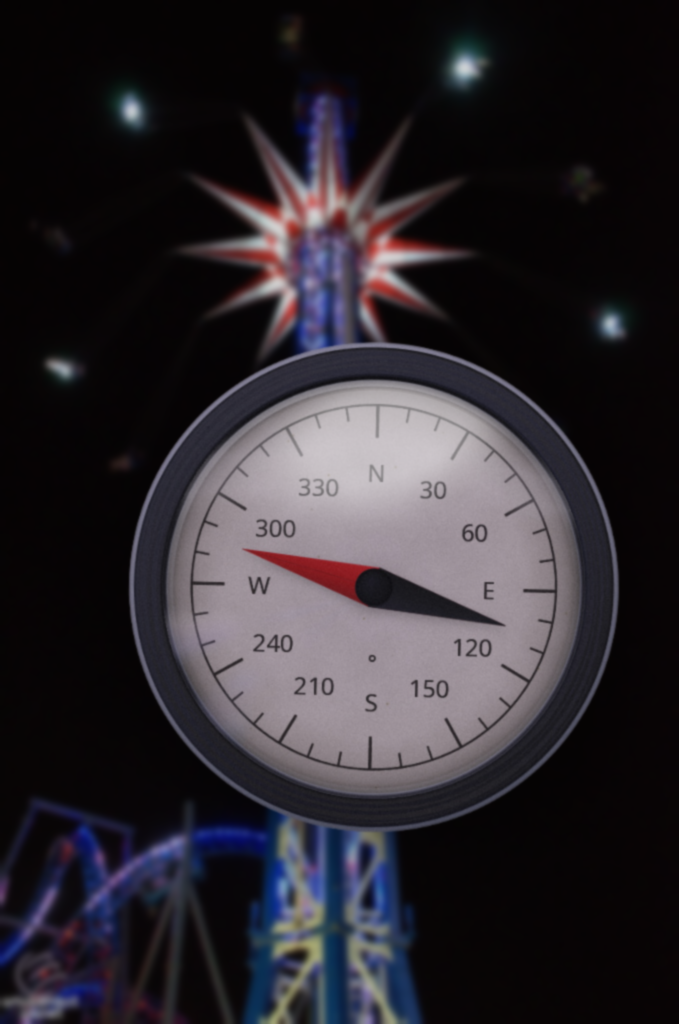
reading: {"value": 285, "unit": "°"}
